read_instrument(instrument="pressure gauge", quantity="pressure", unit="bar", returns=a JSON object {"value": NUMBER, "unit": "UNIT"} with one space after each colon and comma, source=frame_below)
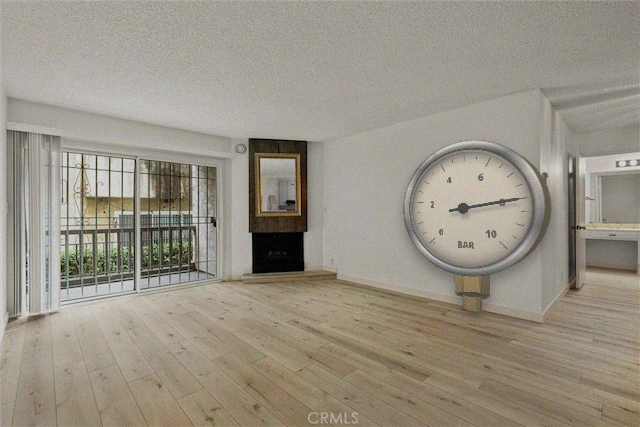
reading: {"value": 8, "unit": "bar"}
